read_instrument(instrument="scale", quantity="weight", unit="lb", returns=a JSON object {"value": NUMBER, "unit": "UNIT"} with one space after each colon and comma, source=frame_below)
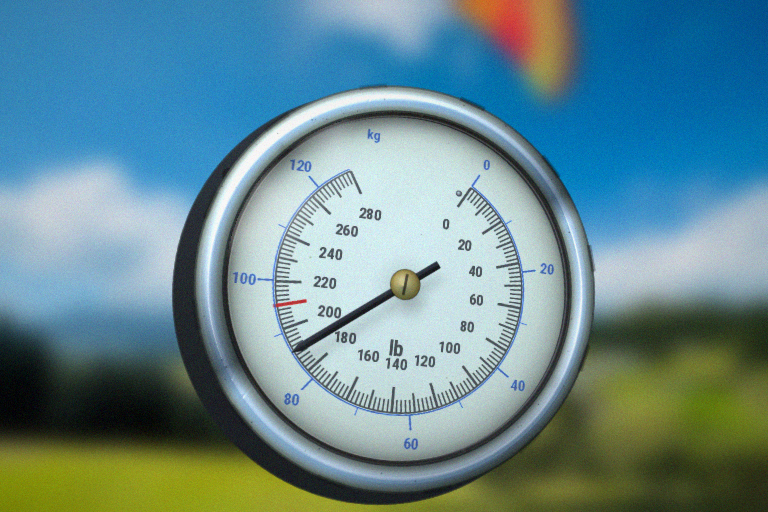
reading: {"value": 190, "unit": "lb"}
